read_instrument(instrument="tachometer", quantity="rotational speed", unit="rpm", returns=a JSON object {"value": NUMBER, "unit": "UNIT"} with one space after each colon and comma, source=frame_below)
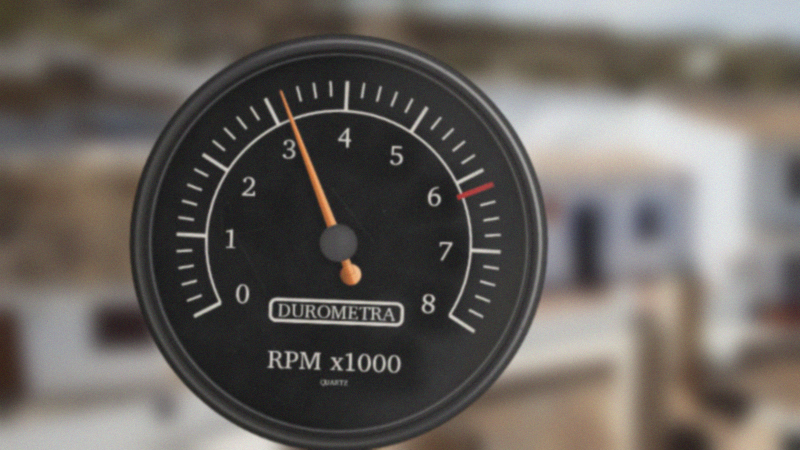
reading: {"value": 3200, "unit": "rpm"}
